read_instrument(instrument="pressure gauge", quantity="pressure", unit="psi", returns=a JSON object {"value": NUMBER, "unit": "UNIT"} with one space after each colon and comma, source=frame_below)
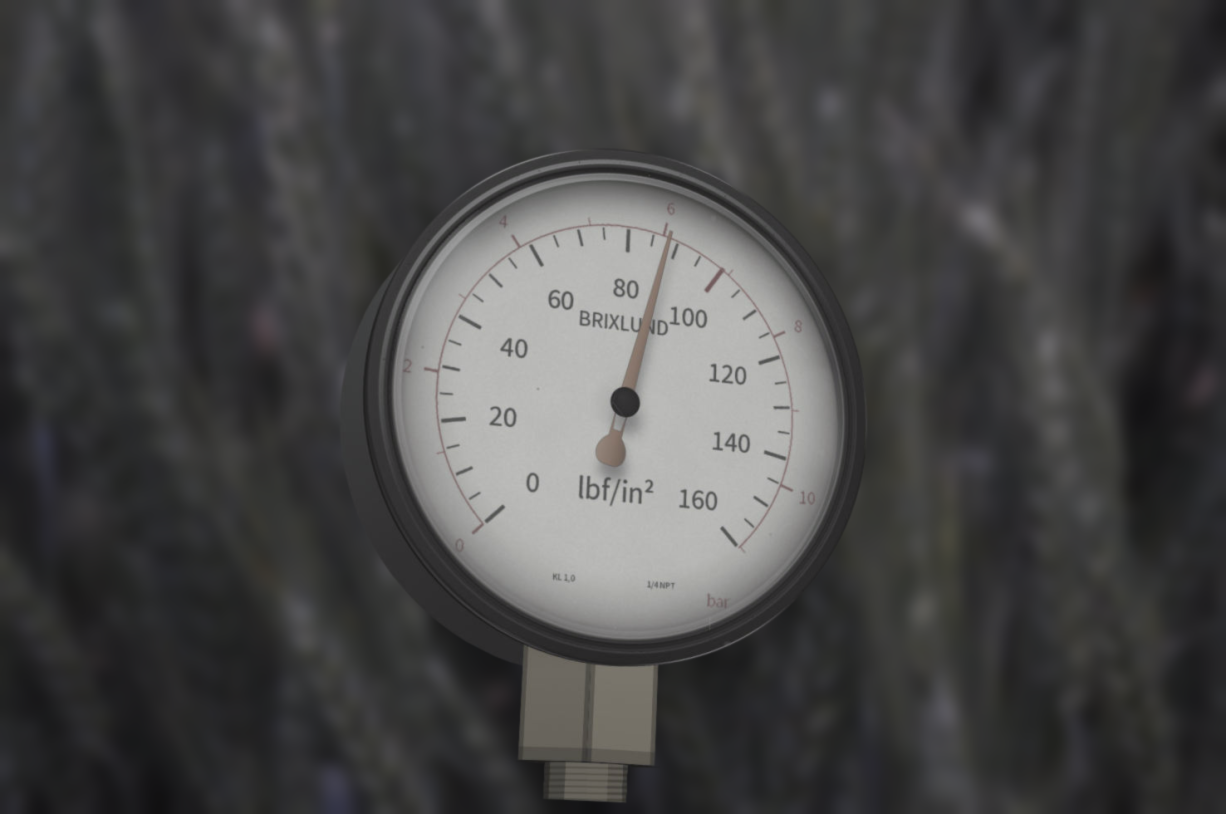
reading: {"value": 87.5, "unit": "psi"}
